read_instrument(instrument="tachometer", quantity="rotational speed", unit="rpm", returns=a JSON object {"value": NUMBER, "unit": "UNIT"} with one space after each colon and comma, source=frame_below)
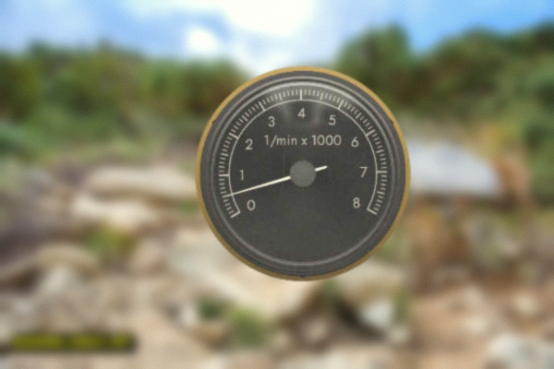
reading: {"value": 500, "unit": "rpm"}
